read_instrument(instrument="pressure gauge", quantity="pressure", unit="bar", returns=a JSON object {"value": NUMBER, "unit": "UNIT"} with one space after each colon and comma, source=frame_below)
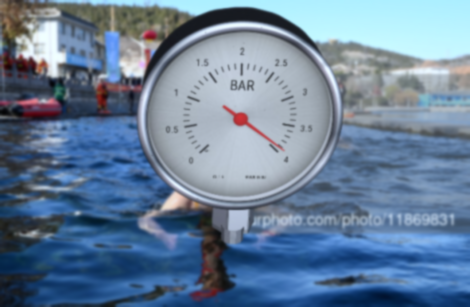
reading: {"value": 3.9, "unit": "bar"}
